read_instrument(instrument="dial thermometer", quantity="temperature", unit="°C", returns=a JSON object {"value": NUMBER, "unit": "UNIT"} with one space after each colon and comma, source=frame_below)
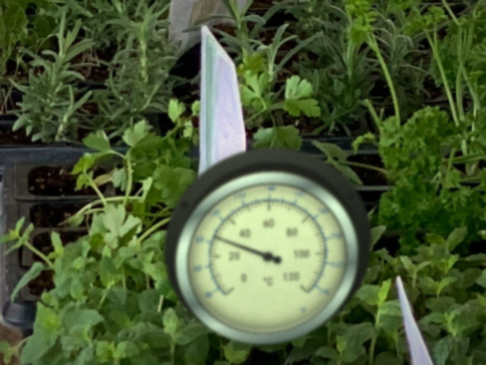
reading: {"value": 30, "unit": "°C"}
